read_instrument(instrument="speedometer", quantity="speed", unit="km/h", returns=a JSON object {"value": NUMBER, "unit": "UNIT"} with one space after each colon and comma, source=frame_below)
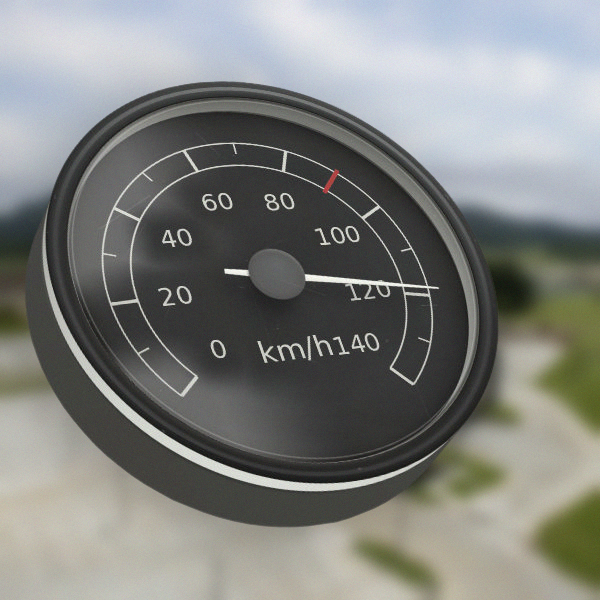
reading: {"value": 120, "unit": "km/h"}
